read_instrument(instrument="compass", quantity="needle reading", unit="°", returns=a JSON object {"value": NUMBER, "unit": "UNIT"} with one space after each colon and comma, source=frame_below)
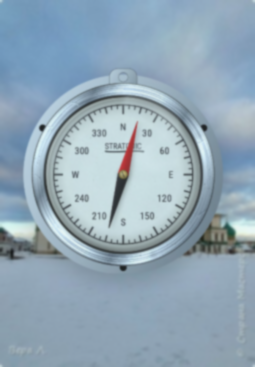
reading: {"value": 15, "unit": "°"}
